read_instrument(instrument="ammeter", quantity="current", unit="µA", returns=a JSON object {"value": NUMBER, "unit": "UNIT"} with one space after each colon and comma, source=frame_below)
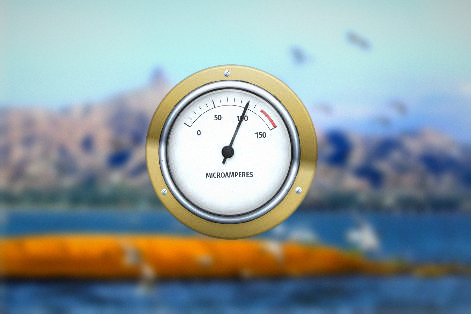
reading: {"value": 100, "unit": "µA"}
